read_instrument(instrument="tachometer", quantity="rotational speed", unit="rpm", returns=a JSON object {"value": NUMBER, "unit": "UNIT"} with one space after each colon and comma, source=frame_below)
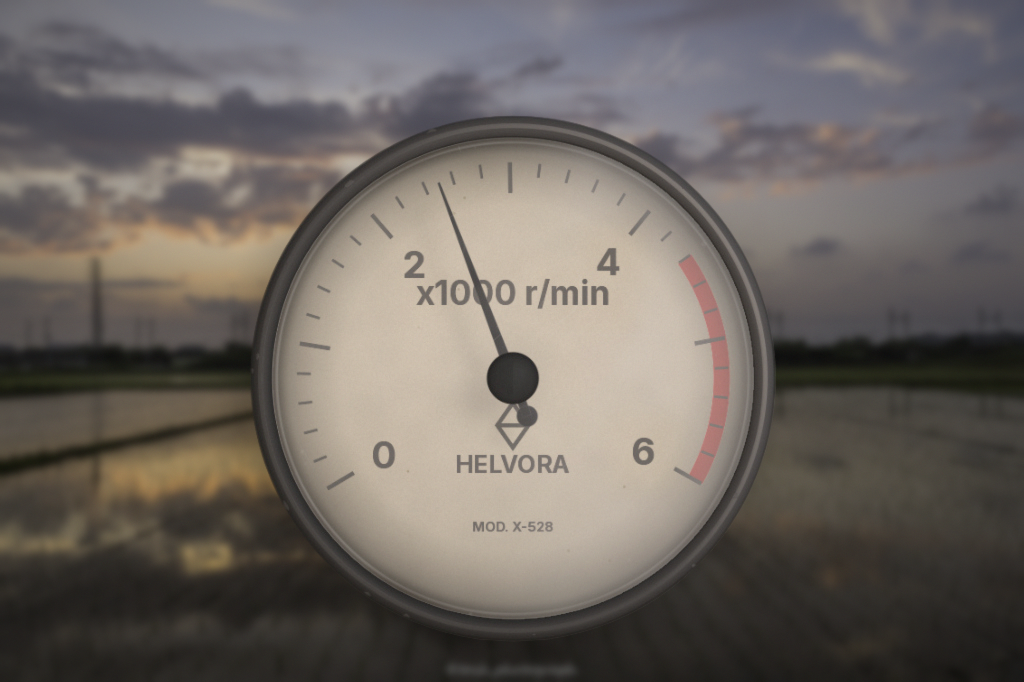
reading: {"value": 2500, "unit": "rpm"}
